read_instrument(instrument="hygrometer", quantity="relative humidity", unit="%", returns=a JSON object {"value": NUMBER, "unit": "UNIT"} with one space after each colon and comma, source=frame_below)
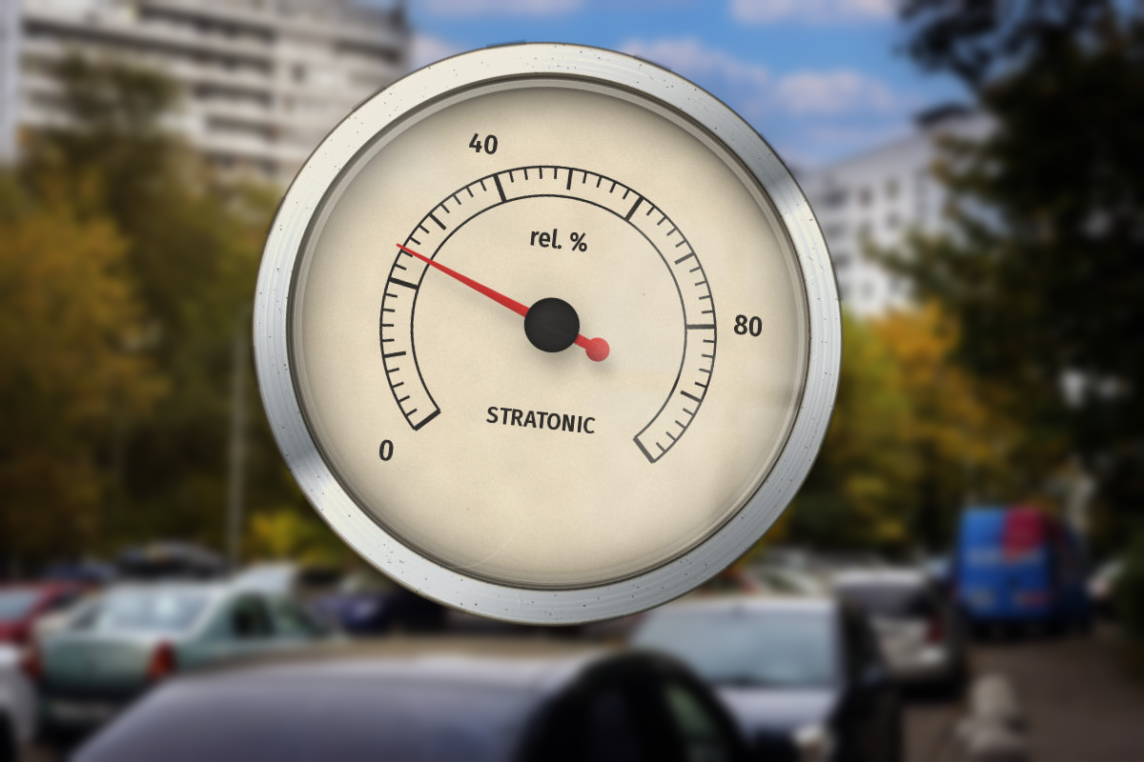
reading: {"value": 24, "unit": "%"}
